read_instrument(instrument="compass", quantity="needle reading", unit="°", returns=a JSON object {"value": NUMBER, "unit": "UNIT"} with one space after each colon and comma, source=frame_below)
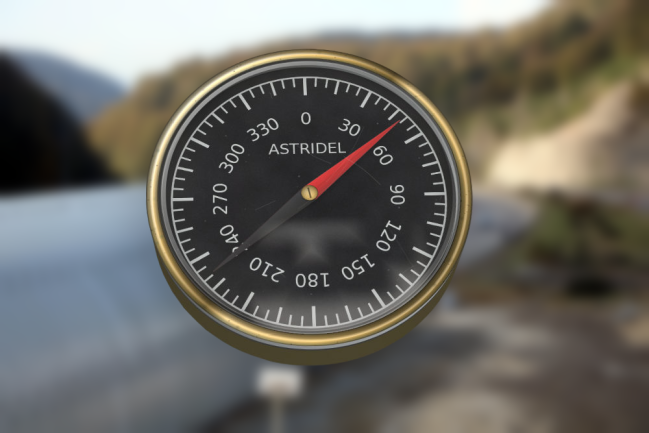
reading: {"value": 50, "unit": "°"}
